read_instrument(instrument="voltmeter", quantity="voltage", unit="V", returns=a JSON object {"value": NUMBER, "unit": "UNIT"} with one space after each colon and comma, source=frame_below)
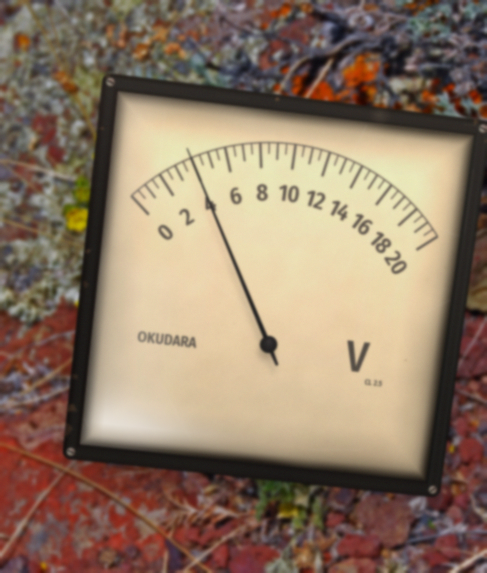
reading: {"value": 4, "unit": "V"}
